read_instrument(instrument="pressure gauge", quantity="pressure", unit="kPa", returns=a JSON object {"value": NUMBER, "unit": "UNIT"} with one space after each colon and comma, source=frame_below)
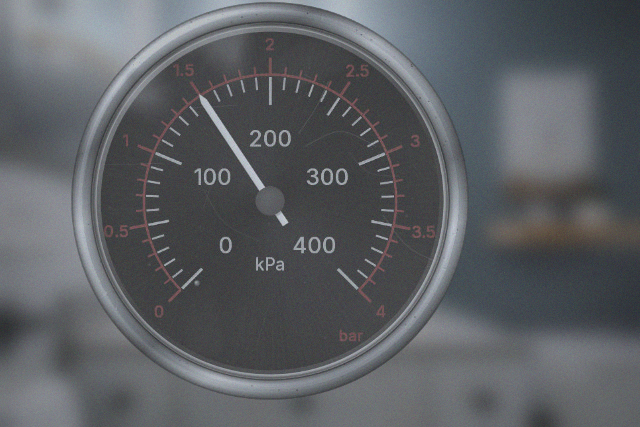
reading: {"value": 150, "unit": "kPa"}
